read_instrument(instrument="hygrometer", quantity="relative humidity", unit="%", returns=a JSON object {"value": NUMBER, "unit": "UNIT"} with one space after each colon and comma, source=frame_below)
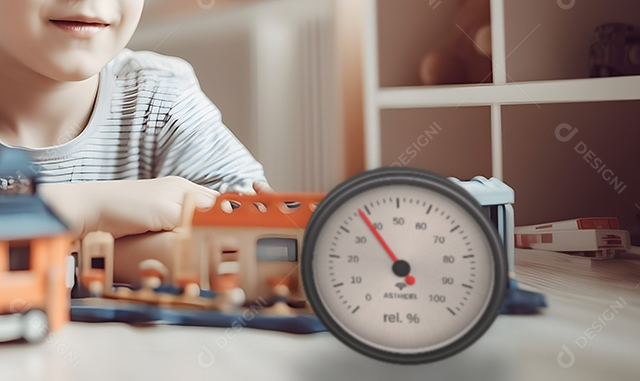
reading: {"value": 38, "unit": "%"}
